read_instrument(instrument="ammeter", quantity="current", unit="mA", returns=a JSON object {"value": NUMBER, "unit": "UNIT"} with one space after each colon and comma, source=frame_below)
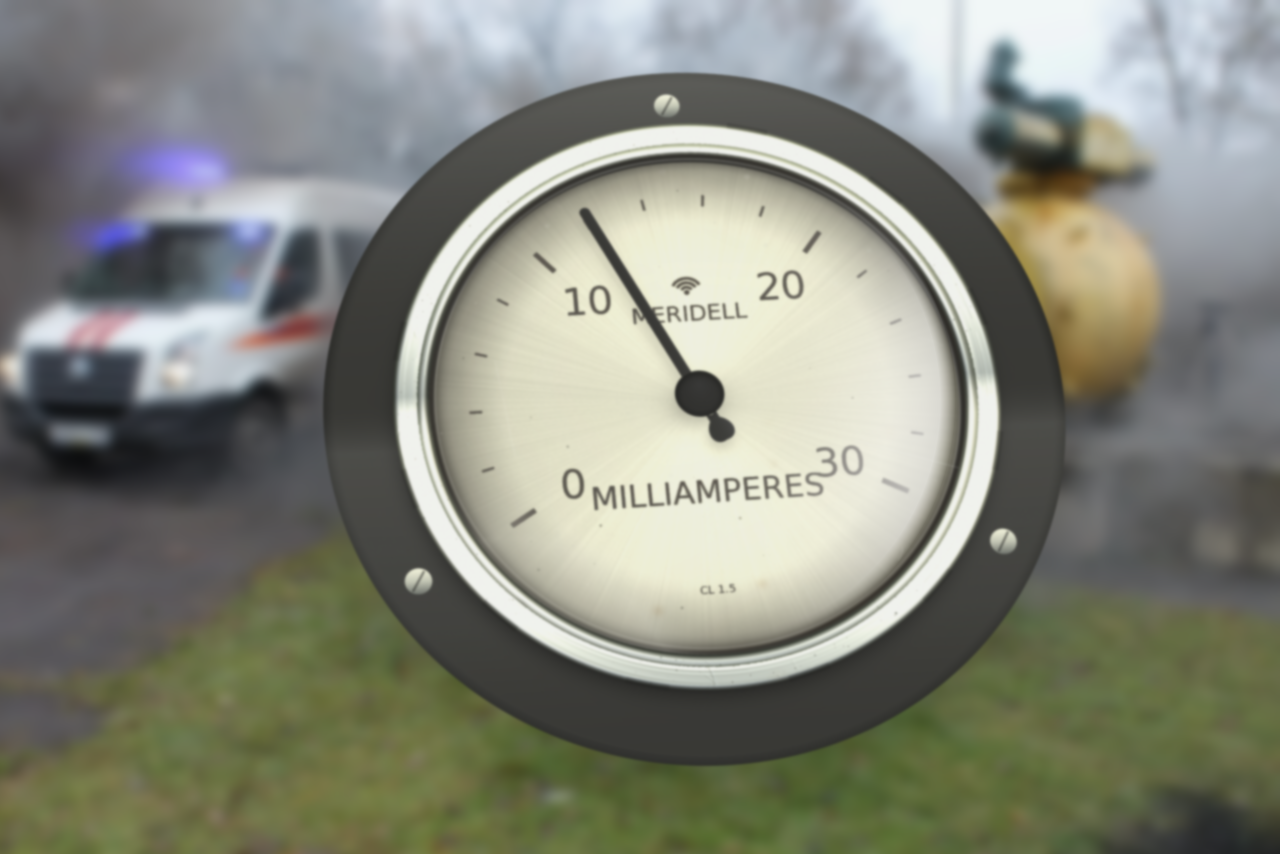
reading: {"value": 12, "unit": "mA"}
